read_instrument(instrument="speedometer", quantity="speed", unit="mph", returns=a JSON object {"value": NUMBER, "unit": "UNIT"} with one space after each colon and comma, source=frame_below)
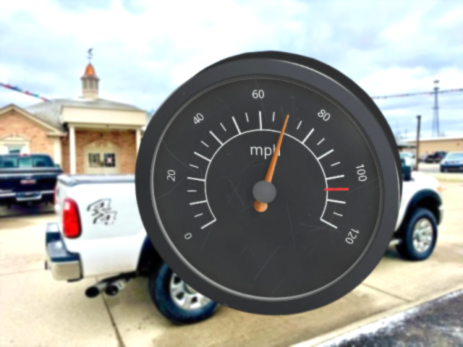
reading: {"value": 70, "unit": "mph"}
